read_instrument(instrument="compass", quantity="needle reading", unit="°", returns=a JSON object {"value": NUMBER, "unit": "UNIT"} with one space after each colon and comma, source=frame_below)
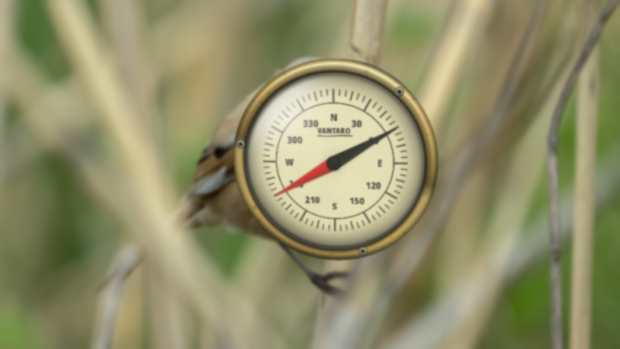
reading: {"value": 240, "unit": "°"}
